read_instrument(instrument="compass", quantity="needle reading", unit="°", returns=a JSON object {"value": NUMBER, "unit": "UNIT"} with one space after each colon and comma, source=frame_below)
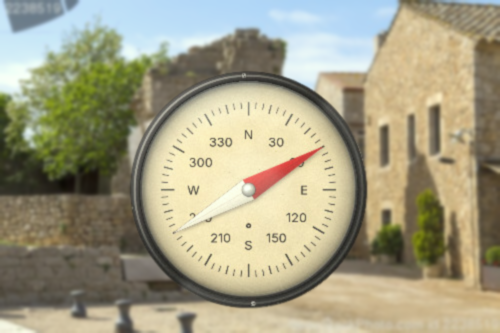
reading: {"value": 60, "unit": "°"}
